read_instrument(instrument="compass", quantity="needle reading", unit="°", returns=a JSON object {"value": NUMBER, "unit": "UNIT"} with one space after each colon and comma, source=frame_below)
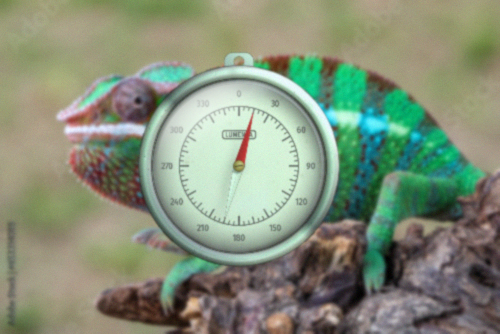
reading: {"value": 15, "unit": "°"}
